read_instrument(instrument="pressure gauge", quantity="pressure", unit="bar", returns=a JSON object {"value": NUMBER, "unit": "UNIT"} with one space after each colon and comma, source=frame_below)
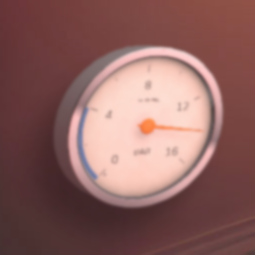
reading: {"value": 14, "unit": "bar"}
